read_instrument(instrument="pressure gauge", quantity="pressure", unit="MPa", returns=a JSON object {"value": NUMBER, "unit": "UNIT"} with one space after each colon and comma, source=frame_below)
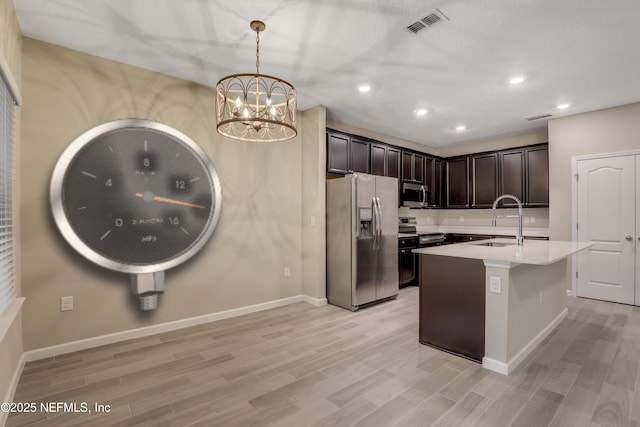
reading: {"value": 14, "unit": "MPa"}
